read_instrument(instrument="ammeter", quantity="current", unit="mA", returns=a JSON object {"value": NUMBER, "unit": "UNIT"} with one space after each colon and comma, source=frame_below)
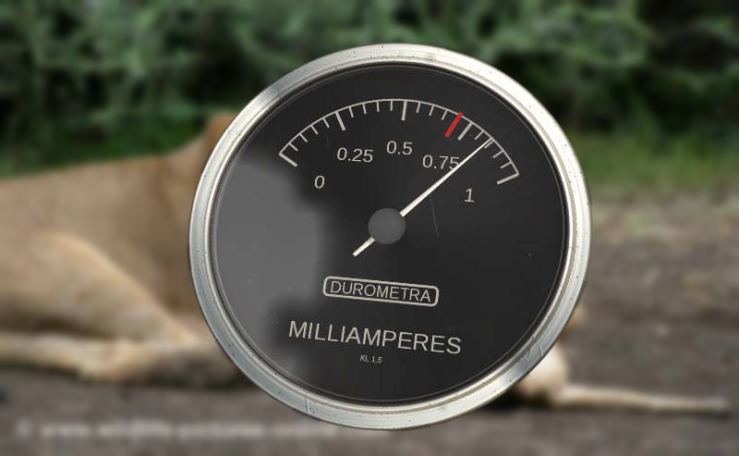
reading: {"value": 0.85, "unit": "mA"}
